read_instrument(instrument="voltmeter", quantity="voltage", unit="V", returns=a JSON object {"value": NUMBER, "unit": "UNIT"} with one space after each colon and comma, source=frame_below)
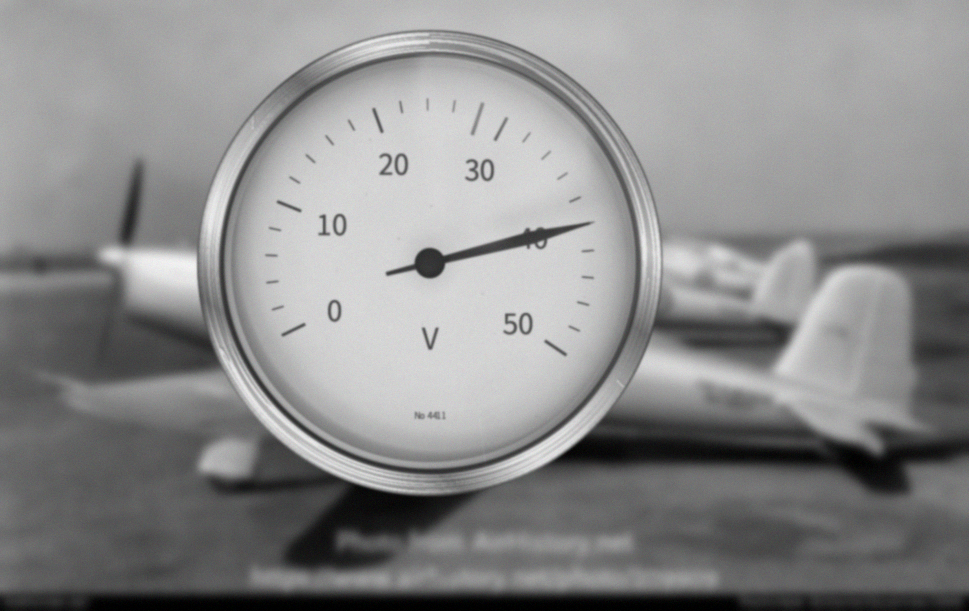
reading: {"value": 40, "unit": "V"}
